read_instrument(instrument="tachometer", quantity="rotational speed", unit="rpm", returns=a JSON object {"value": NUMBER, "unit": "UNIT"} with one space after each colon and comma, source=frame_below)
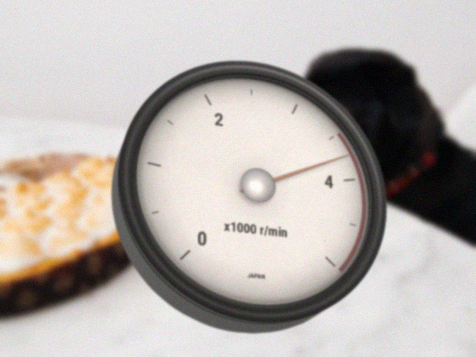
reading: {"value": 3750, "unit": "rpm"}
